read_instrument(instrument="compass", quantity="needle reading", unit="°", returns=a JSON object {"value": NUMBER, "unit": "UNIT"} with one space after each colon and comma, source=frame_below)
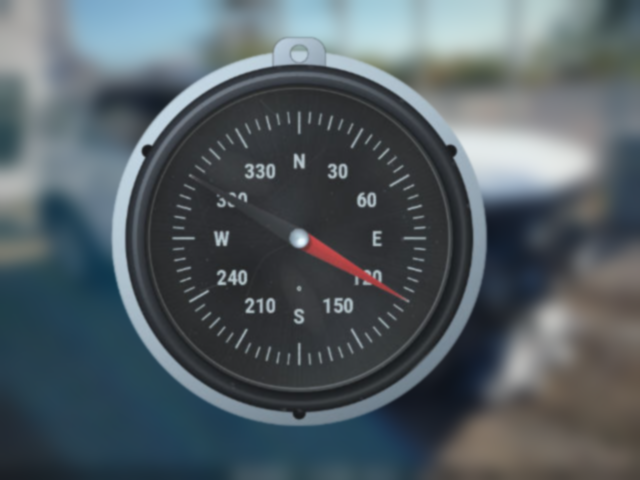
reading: {"value": 120, "unit": "°"}
